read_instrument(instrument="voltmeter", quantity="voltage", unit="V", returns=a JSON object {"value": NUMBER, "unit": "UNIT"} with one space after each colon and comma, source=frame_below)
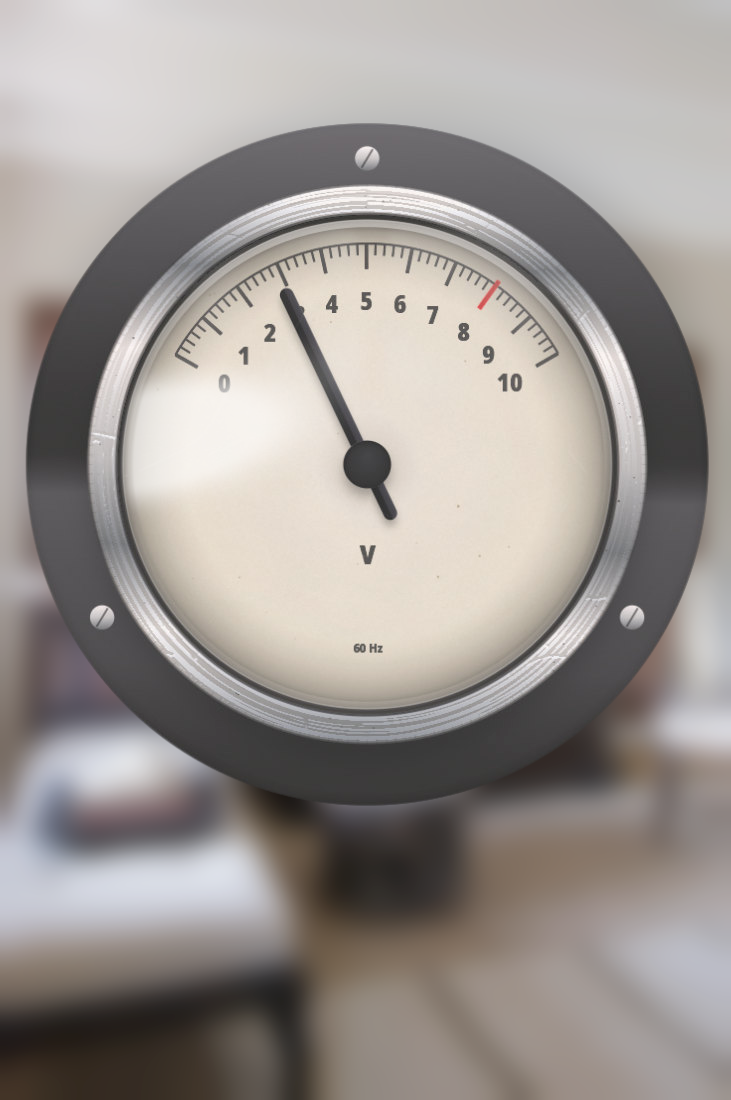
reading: {"value": 2.9, "unit": "V"}
